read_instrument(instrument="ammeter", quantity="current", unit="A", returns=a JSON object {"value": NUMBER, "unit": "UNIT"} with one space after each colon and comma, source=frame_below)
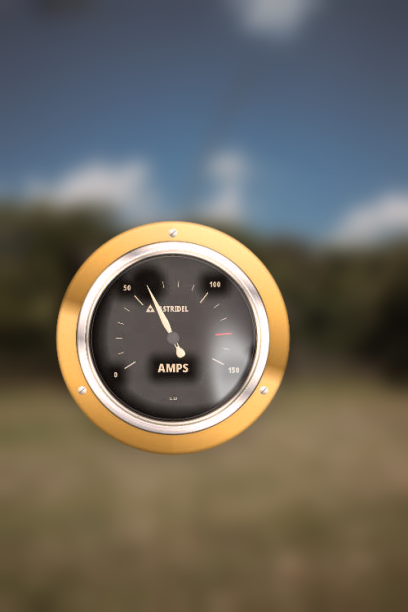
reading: {"value": 60, "unit": "A"}
